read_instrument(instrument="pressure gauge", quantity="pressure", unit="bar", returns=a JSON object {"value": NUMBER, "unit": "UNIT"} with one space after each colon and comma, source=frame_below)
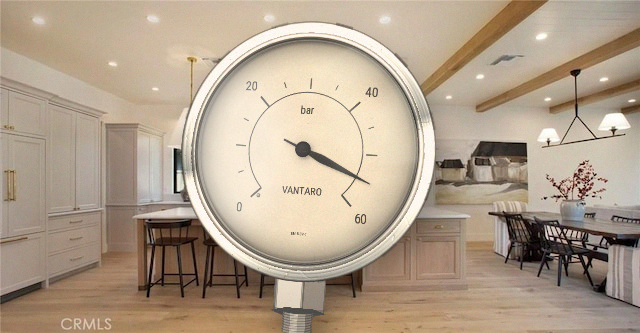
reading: {"value": 55, "unit": "bar"}
